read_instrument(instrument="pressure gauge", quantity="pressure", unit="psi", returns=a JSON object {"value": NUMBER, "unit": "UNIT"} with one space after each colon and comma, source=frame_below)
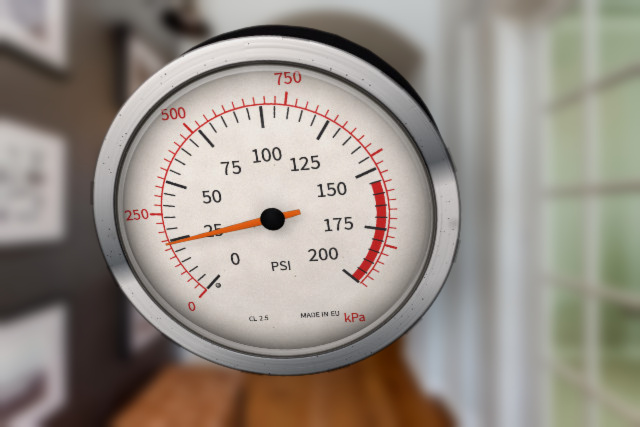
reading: {"value": 25, "unit": "psi"}
